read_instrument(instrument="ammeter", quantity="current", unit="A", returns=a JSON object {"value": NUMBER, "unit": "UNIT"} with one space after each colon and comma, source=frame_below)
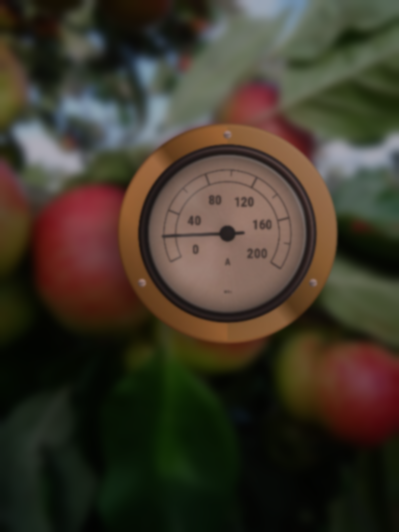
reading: {"value": 20, "unit": "A"}
